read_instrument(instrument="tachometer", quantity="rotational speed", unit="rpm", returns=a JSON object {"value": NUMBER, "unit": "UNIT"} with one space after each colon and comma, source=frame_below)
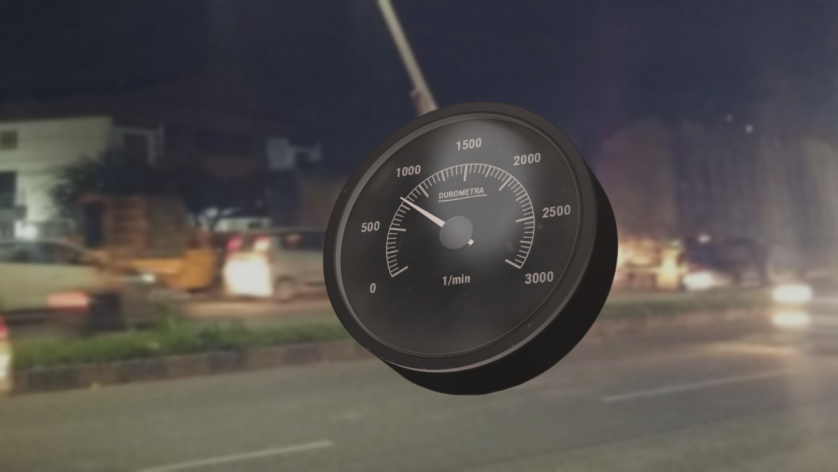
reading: {"value": 800, "unit": "rpm"}
